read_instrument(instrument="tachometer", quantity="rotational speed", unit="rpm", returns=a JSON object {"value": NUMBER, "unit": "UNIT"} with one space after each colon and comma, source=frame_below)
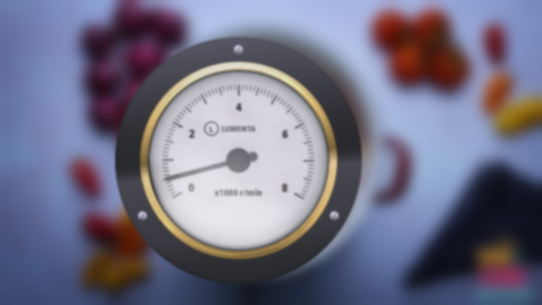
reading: {"value": 500, "unit": "rpm"}
